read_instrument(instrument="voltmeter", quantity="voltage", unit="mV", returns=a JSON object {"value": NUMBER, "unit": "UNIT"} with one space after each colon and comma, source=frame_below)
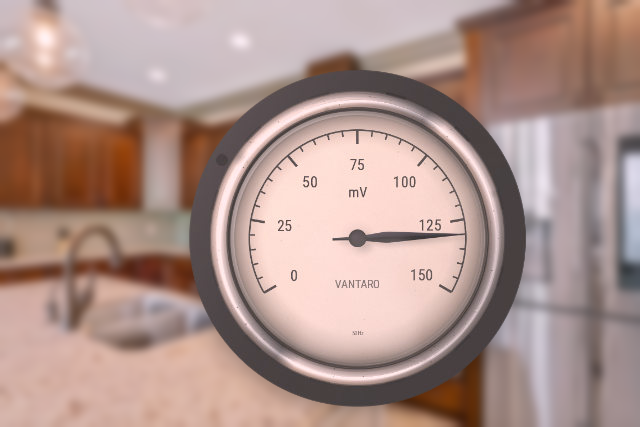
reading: {"value": 130, "unit": "mV"}
